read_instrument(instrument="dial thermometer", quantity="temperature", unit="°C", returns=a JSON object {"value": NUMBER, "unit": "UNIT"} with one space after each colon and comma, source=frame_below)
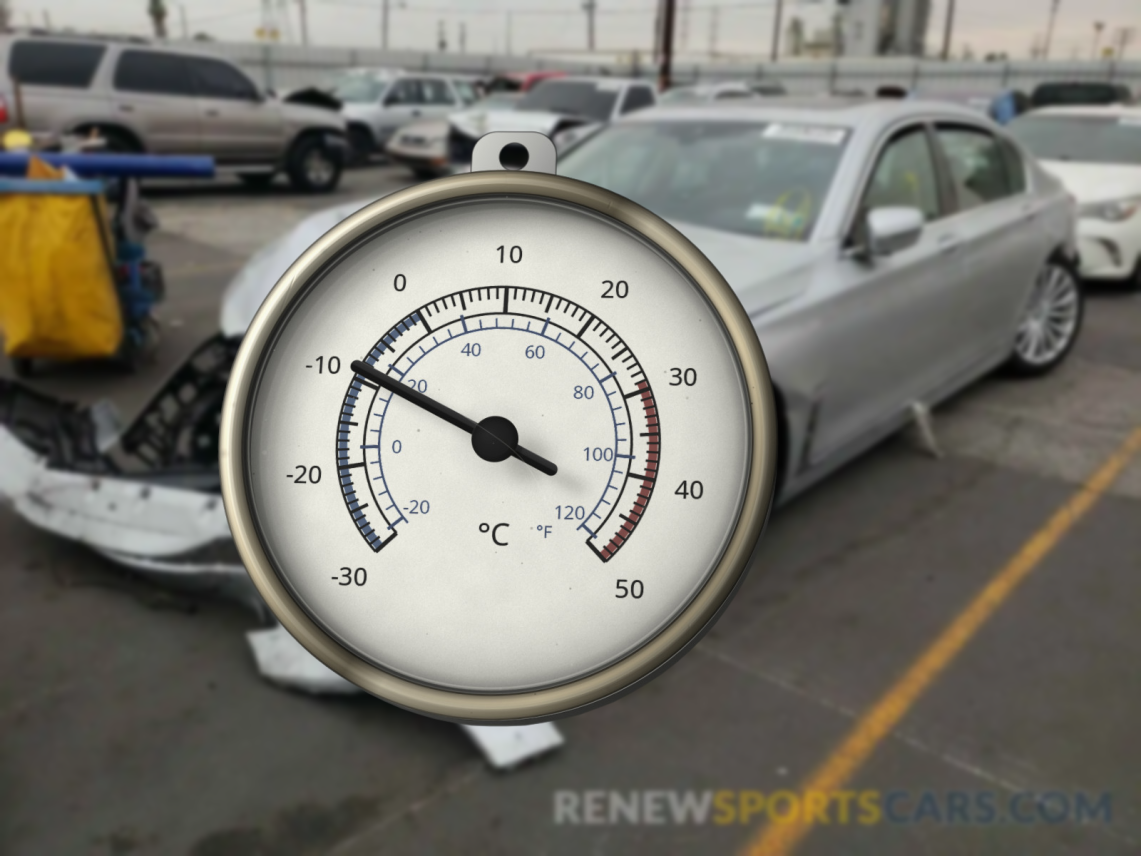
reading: {"value": -9, "unit": "°C"}
